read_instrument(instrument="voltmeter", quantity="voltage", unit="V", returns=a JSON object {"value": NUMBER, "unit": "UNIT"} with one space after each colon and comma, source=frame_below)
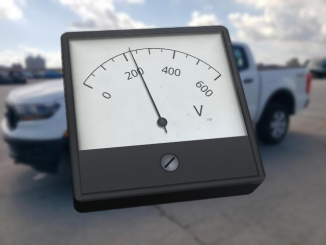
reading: {"value": 225, "unit": "V"}
